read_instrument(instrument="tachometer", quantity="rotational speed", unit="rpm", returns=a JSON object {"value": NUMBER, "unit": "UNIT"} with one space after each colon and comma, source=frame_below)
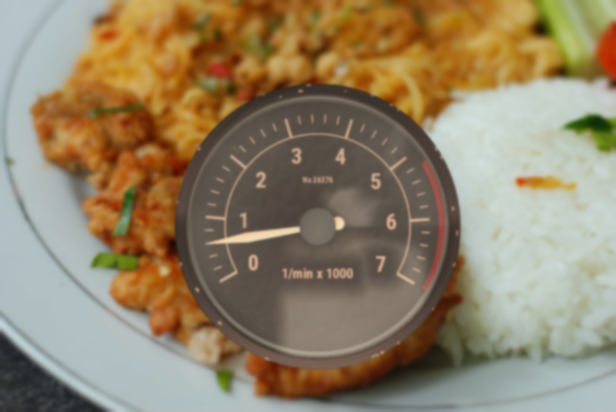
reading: {"value": 600, "unit": "rpm"}
